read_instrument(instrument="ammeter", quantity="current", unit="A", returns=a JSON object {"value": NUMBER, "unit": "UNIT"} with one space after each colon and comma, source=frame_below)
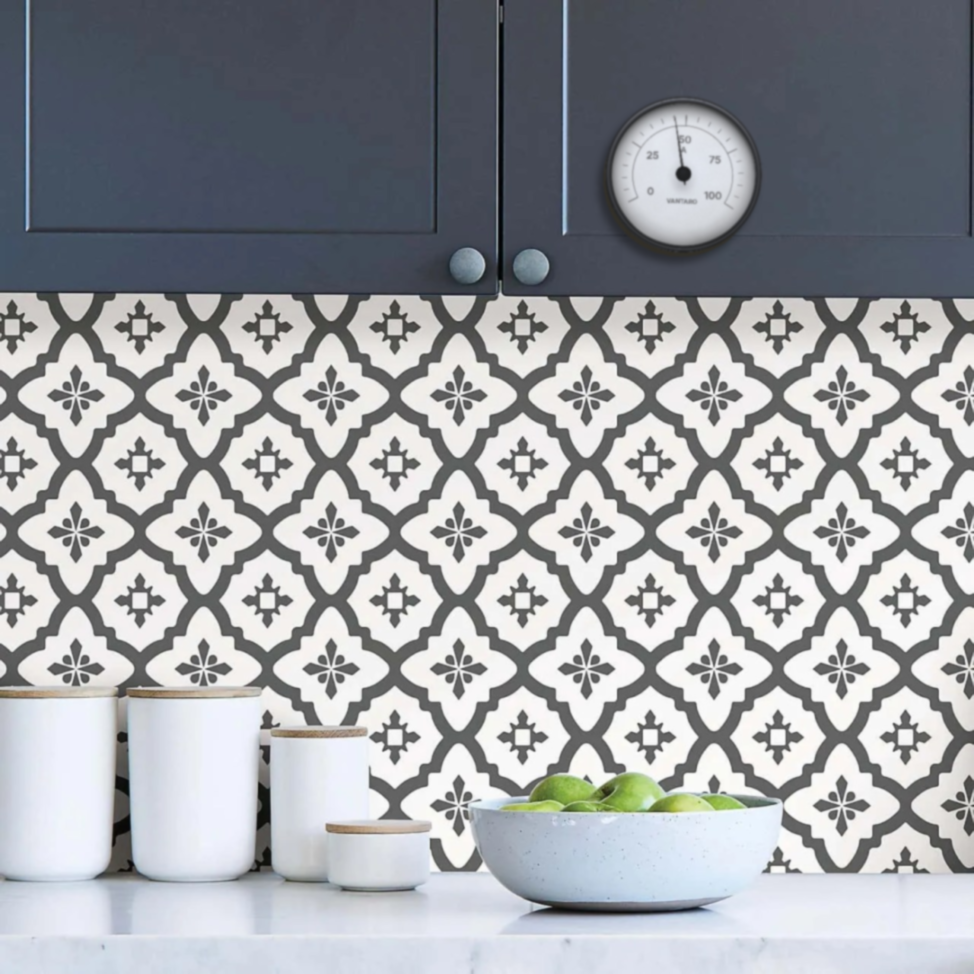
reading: {"value": 45, "unit": "A"}
